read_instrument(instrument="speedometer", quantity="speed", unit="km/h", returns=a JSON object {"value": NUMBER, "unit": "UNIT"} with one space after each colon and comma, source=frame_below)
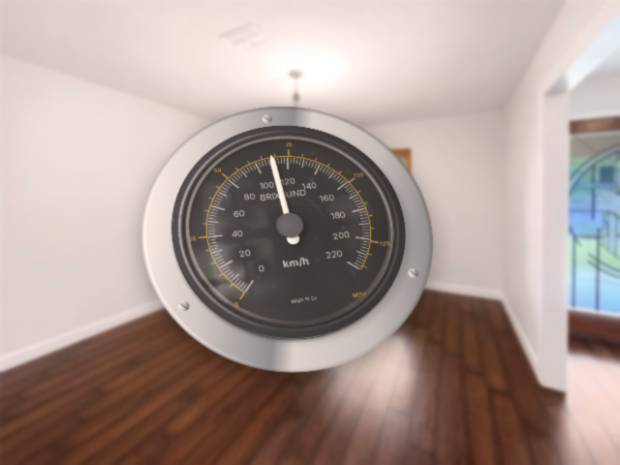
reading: {"value": 110, "unit": "km/h"}
